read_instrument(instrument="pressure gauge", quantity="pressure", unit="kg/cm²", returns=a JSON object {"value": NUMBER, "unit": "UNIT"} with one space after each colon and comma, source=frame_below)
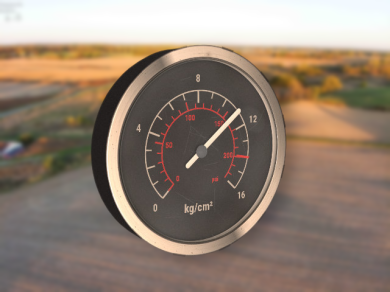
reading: {"value": 11, "unit": "kg/cm²"}
